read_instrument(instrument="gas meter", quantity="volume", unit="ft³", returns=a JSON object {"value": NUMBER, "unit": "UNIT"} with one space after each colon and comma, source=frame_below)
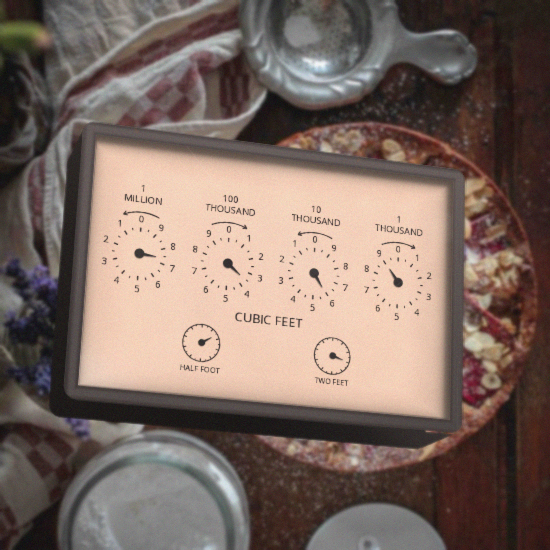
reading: {"value": 735900, "unit": "ft³"}
